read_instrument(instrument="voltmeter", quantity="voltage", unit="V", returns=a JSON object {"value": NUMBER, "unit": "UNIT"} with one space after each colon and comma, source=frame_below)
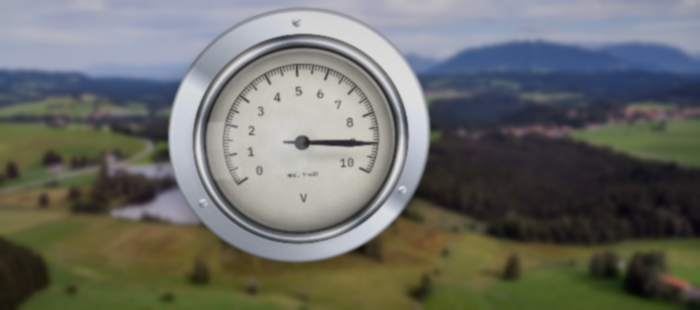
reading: {"value": 9, "unit": "V"}
